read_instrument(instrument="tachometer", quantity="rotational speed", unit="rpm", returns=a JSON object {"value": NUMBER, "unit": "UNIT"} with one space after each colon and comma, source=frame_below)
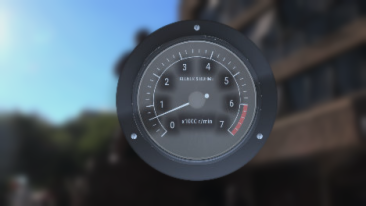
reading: {"value": 600, "unit": "rpm"}
